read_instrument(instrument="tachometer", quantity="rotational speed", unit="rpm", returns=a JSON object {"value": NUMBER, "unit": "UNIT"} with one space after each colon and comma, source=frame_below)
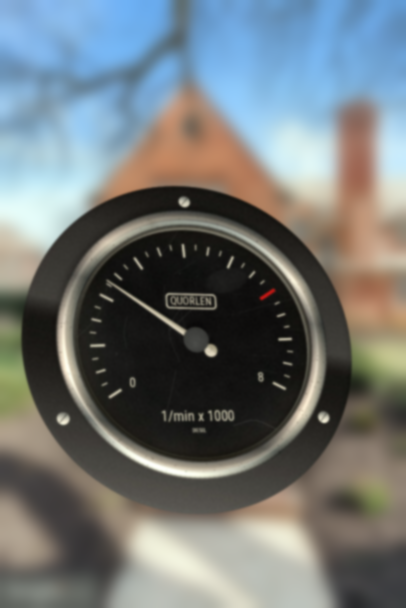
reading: {"value": 2250, "unit": "rpm"}
